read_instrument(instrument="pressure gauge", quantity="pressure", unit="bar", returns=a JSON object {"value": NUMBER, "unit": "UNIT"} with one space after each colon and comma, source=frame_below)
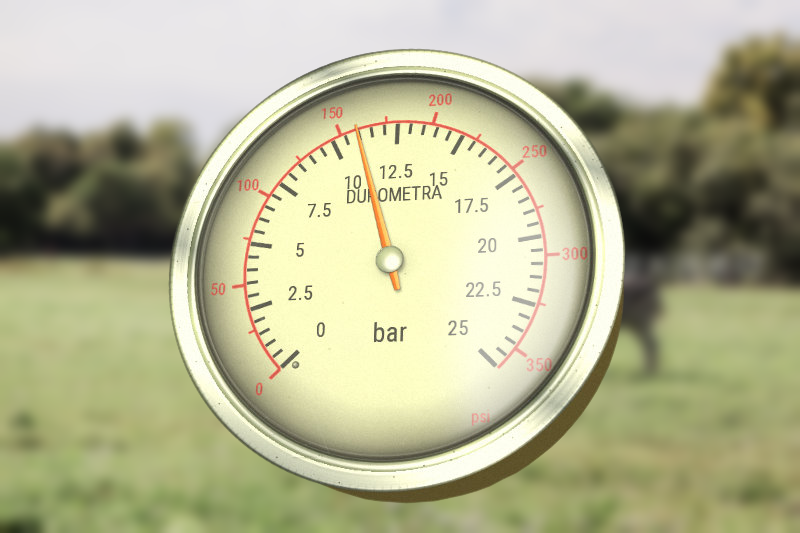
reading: {"value": 11, "unit": "bar"}
